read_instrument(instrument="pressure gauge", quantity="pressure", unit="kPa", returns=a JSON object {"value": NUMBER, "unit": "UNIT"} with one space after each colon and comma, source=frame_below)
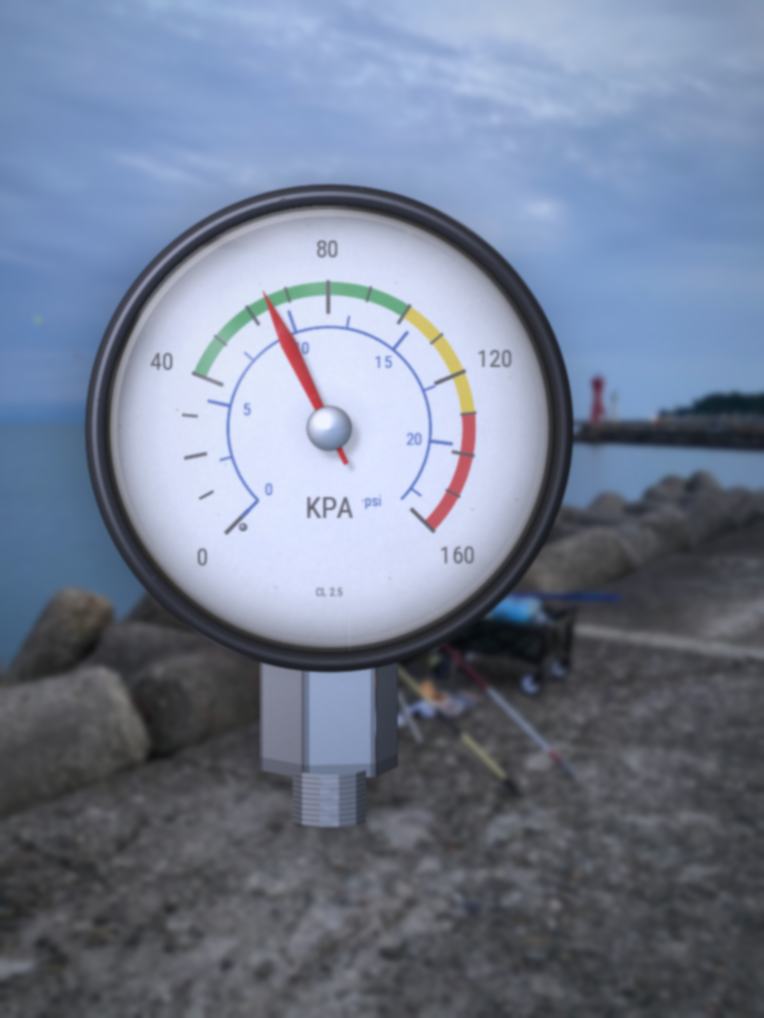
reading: {"value": 65, "unit": "kPa"}
